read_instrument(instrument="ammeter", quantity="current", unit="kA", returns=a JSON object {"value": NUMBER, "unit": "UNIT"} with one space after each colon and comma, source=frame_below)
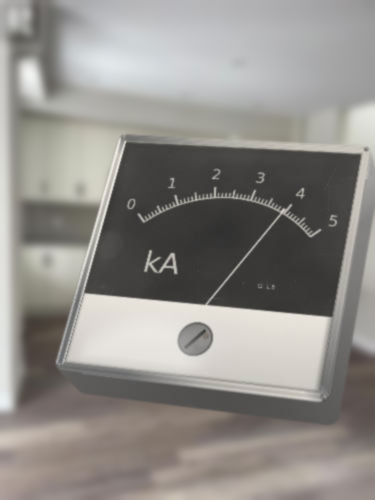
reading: {"value": 4, "unit": "kA"}
